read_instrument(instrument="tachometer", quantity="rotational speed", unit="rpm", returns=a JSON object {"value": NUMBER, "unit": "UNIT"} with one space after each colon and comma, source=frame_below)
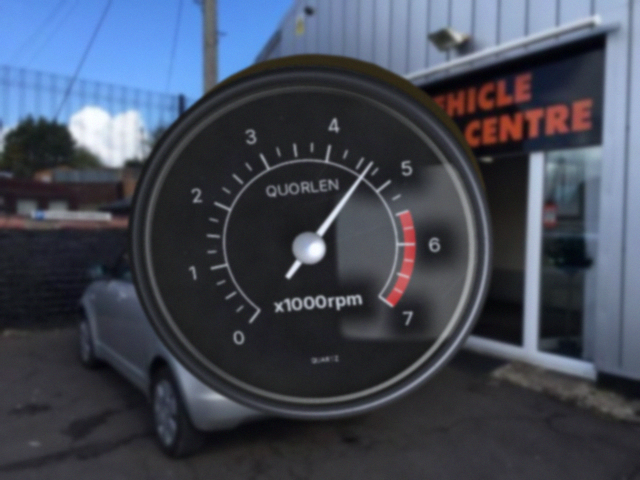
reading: {"value": 4625, "unit": "rpm"}
